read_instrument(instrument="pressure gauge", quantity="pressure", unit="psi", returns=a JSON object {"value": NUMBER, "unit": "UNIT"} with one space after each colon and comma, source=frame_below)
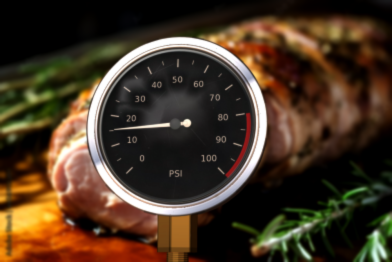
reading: {"value": 15, "unit": "psi"}
